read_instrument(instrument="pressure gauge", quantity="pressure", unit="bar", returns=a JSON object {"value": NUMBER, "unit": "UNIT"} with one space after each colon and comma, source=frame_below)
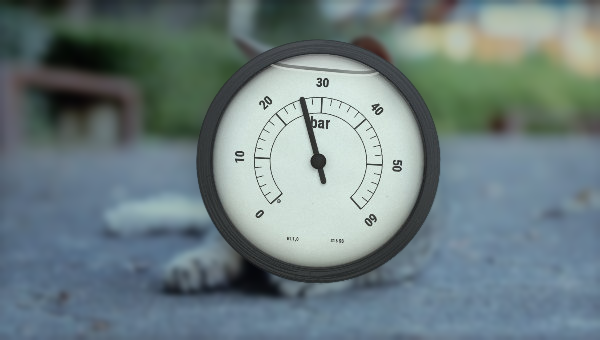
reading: {"value": 26, "unit": "bar"}
